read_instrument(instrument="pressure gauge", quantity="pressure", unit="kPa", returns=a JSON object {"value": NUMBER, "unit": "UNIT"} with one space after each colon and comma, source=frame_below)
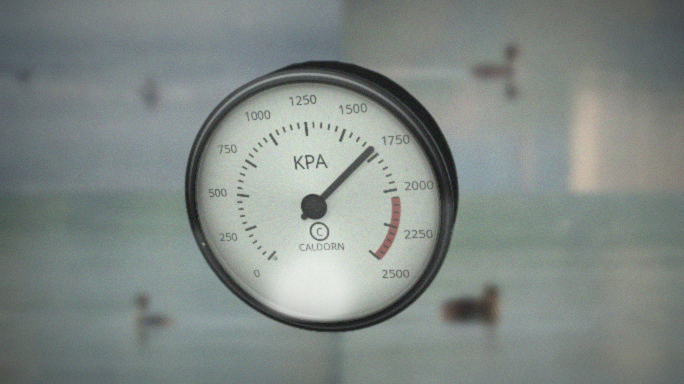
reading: {"value": 1700, "unit": "kPa"}
